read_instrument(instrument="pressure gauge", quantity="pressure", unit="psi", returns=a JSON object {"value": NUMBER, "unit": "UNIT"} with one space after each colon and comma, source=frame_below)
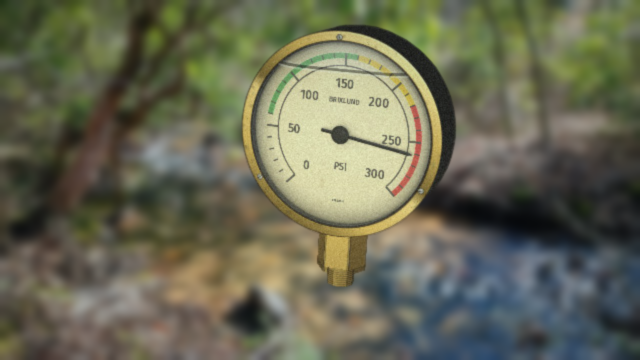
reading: {"value": 260, "unit": "psi"}
